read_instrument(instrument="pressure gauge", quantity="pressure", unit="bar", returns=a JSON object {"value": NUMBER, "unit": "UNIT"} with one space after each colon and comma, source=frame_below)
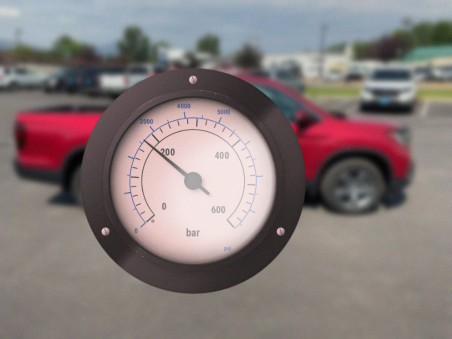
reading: {"value": 180, "unit": "bar"}
